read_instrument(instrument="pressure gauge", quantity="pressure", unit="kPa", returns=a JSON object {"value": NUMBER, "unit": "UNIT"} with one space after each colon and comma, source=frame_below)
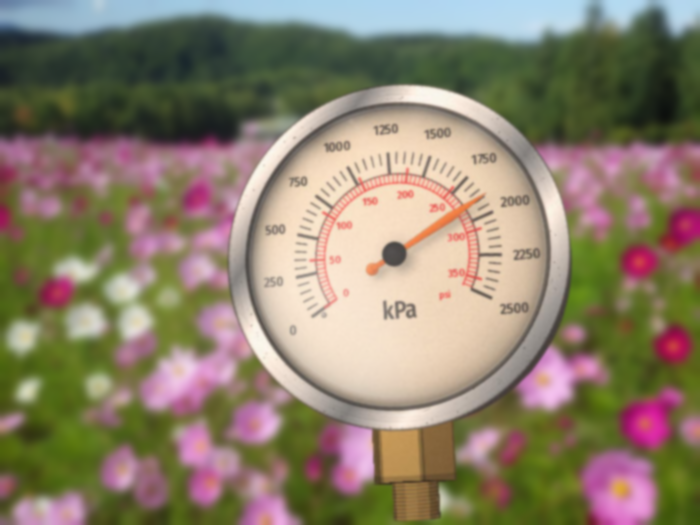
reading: {"value": 1900, "unit": "kPa"}
